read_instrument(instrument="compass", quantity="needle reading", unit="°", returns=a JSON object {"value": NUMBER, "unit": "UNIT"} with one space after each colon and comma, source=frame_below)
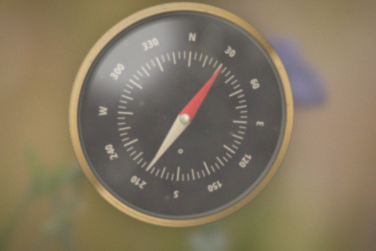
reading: {"value": 30, "unit": "°"}
